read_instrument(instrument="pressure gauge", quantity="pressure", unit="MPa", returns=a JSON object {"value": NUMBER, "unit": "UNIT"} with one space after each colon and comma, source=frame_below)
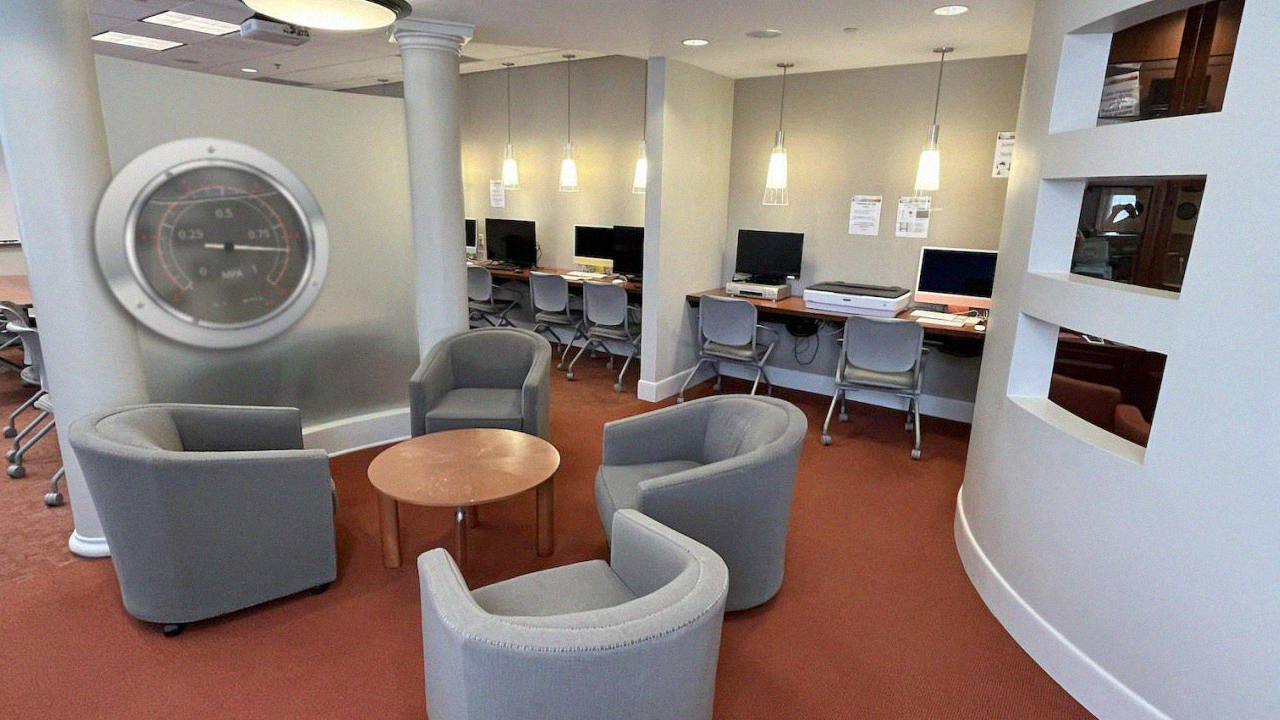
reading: {"value": 0.85, "unit": "MPa"}
